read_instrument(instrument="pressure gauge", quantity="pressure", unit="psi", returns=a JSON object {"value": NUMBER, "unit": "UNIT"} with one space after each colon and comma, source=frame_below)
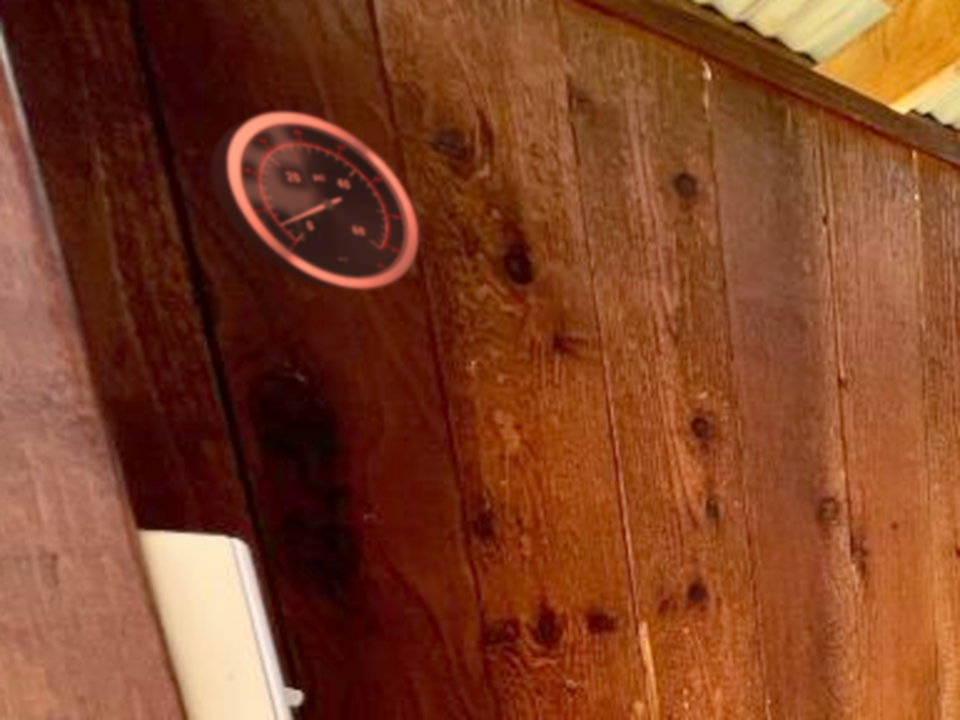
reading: {"value": 4, "unit": "psi"}
